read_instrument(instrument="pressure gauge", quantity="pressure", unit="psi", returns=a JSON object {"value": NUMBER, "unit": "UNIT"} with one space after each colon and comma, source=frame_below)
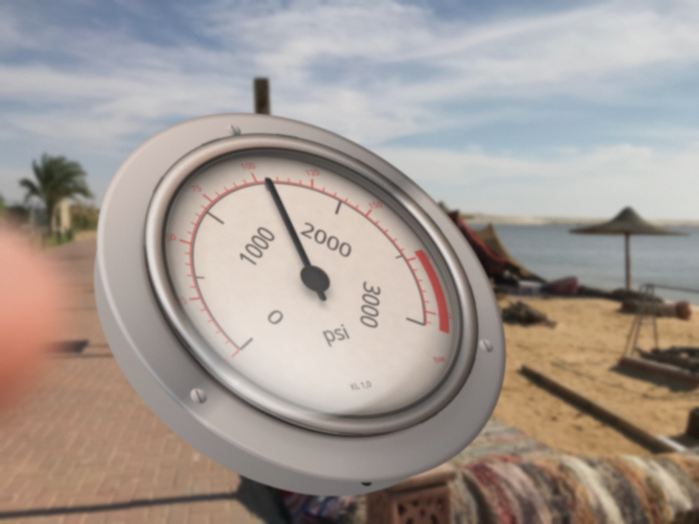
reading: {"value": 1500, "unit": "psi"}
